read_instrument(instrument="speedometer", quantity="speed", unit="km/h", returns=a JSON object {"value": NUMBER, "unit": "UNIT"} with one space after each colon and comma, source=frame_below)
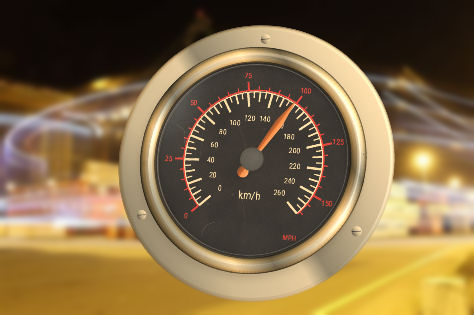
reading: {"value": 160, "unit": "km/h"}
